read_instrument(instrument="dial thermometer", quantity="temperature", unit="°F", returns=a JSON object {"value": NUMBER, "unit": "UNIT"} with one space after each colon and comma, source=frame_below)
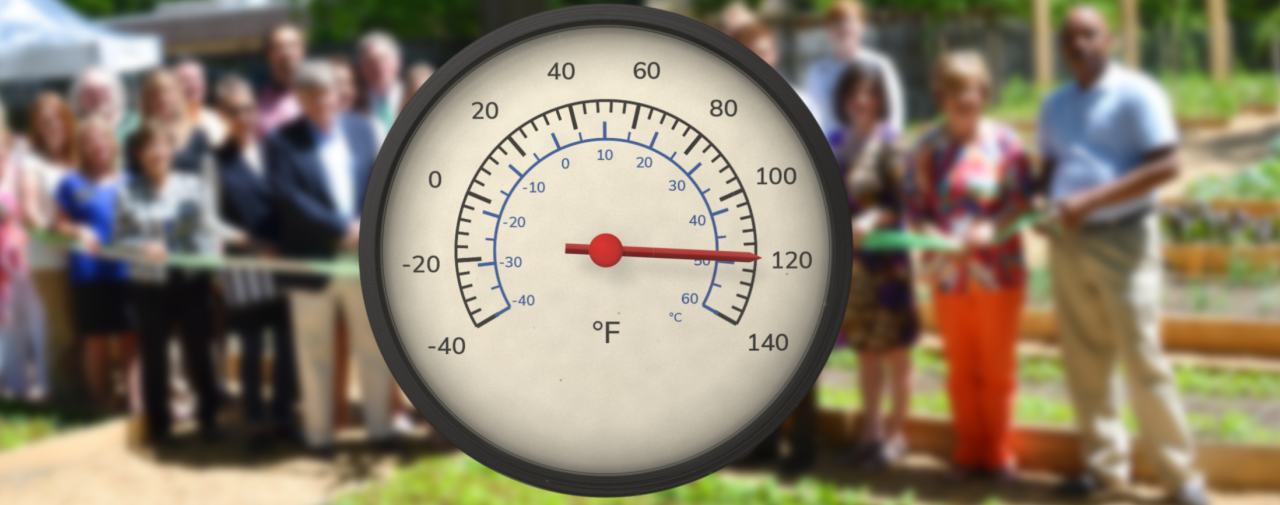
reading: {"value": 120, "unit": "°F"}
